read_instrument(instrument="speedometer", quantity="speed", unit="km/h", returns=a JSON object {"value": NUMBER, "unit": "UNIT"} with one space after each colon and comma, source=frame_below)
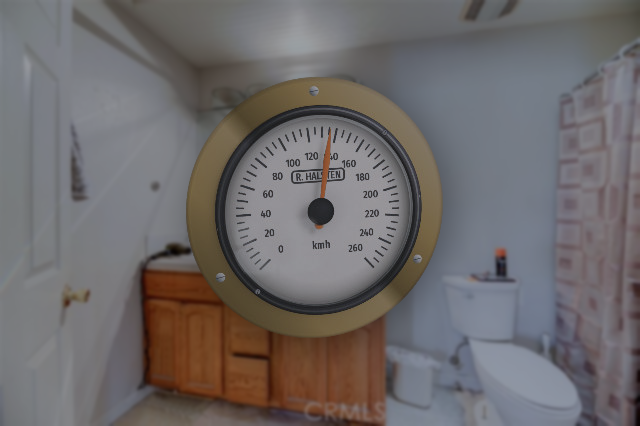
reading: {"value": 135, "unit": "km/h"}
